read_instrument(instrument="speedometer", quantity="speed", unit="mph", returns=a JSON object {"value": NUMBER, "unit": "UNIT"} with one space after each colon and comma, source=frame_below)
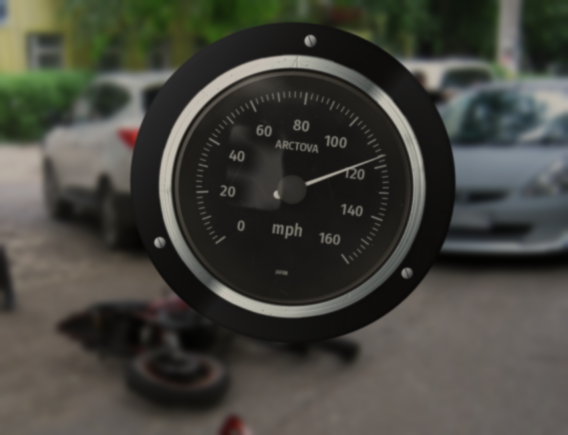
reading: {"value": 116, "unit": "mph"}
